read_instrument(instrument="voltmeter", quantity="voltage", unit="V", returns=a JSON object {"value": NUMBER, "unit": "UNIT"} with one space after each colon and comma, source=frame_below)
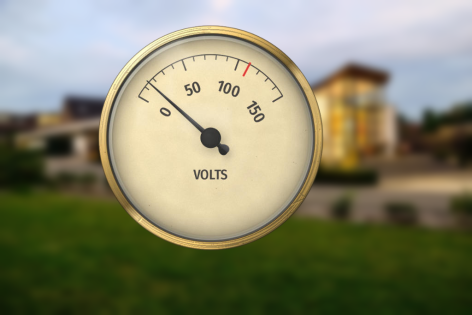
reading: {"value": 15, "unit": "V"}
